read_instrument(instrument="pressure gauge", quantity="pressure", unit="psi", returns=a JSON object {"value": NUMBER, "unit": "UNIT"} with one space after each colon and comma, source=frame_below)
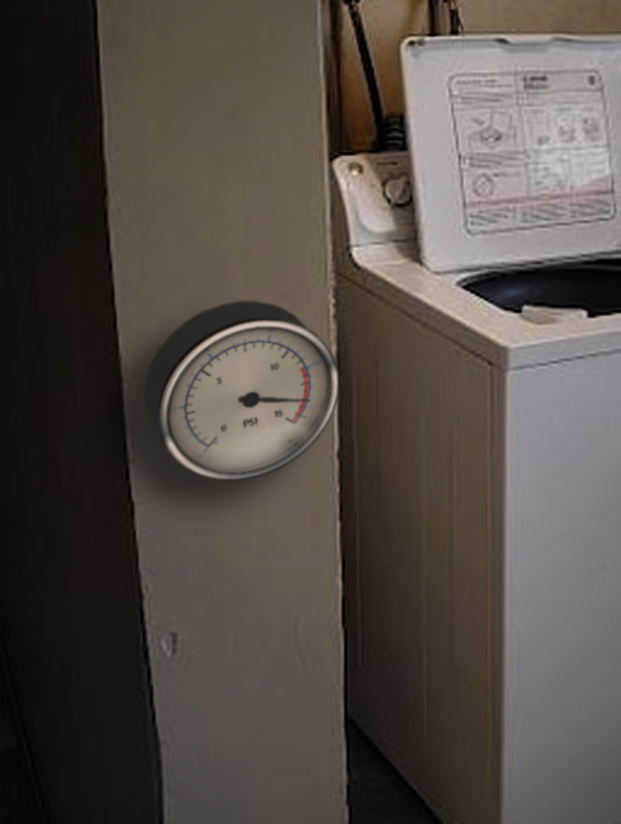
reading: {"value": 13.5, "unit": "psi"}
